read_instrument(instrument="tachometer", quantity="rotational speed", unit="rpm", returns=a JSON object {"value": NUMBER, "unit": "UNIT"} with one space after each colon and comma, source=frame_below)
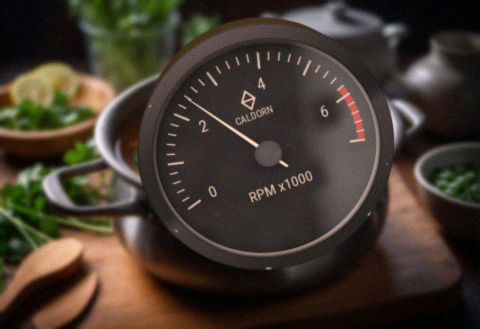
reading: {"value": 2400, "unit": "rpm"}
